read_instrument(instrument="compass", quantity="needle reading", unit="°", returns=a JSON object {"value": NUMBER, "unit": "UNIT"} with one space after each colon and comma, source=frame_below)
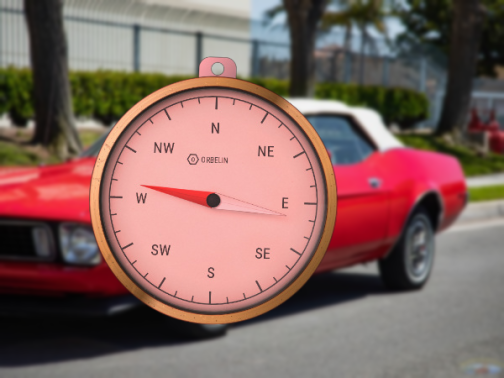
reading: {"value": 280, "unit": "°"}
